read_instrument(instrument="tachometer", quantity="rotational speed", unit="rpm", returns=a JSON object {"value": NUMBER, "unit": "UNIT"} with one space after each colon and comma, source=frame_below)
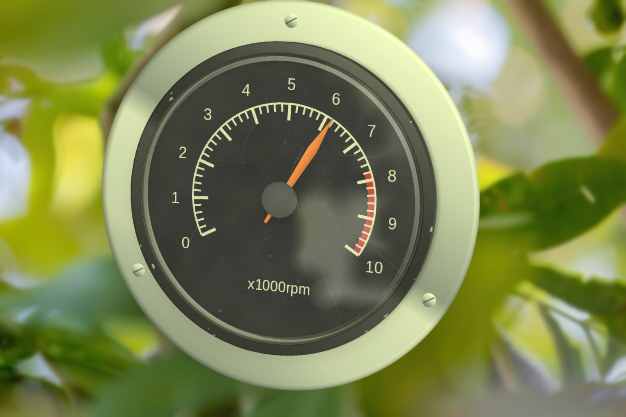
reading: {"value": 6200, "unit": "rpm"}
